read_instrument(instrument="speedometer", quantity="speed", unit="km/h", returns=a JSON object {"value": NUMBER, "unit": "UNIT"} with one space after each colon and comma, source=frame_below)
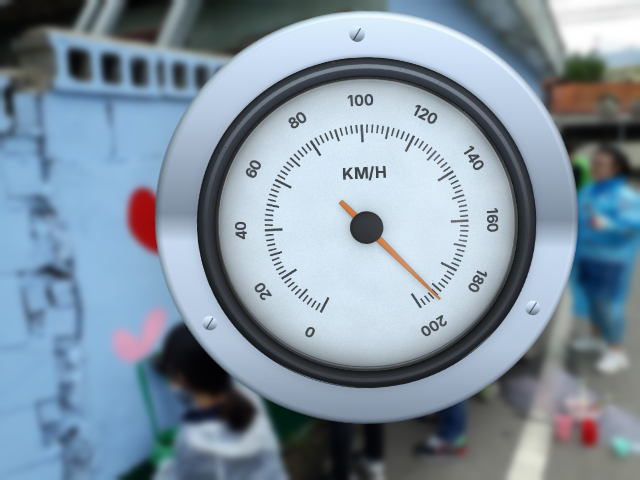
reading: {"value": 192, "unit": "km/h"}
